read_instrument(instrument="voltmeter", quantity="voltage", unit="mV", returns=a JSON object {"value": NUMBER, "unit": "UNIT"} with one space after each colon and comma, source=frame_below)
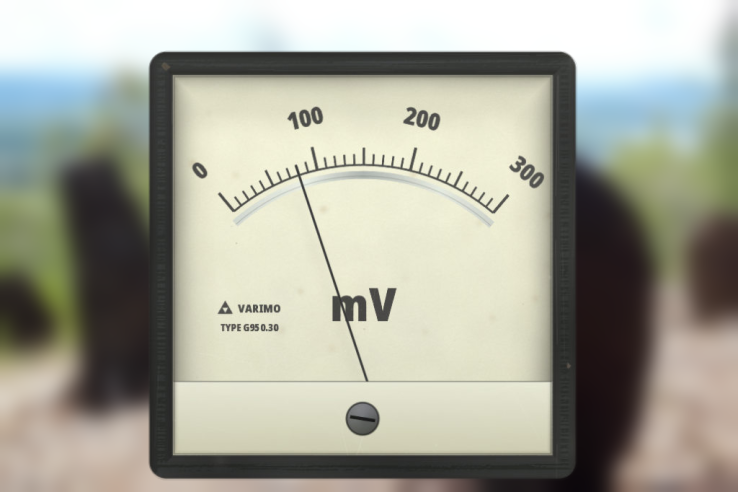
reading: {"value": 80, "unit": "mV"}
